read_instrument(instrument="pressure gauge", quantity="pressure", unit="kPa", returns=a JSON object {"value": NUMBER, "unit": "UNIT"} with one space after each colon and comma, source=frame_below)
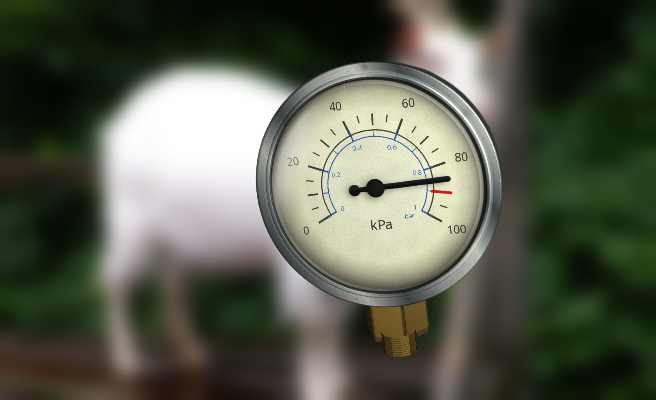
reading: {"value": 85, "unit": "kPa"}
